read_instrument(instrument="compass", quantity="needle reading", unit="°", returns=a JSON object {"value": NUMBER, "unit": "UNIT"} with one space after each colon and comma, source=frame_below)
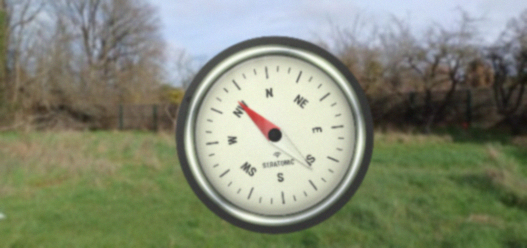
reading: {"value": 320, "unit": "°"}
